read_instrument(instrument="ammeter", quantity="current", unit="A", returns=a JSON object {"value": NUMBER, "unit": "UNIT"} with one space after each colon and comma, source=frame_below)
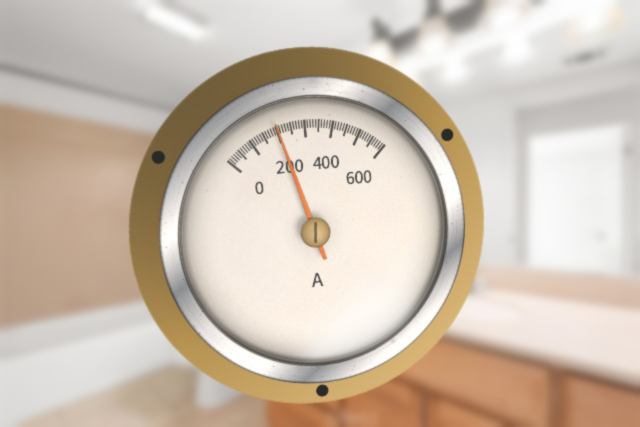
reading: {"value": 200, "unit": "A"}
